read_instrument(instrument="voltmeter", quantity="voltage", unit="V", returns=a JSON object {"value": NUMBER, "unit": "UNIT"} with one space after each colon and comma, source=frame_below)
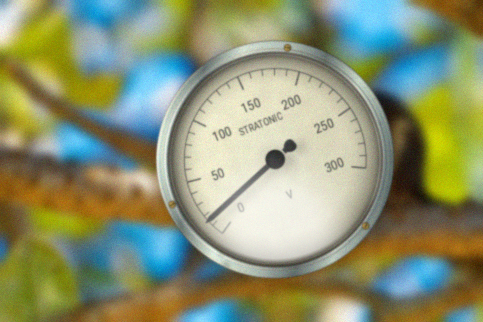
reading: {"value": 15, "unit": "V"}
